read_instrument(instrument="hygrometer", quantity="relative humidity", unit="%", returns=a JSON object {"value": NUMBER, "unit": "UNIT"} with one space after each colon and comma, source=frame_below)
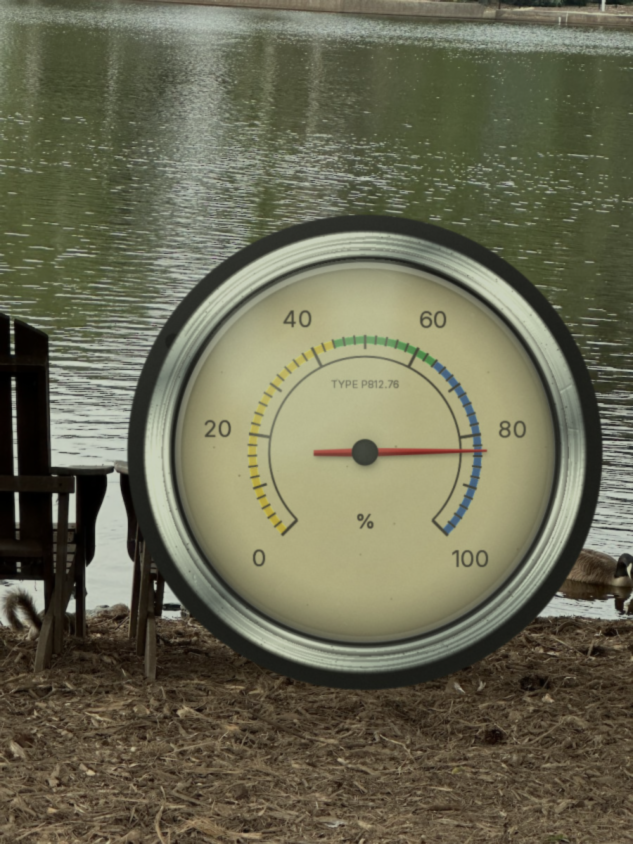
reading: {"value": 83, "unit": "%"}
